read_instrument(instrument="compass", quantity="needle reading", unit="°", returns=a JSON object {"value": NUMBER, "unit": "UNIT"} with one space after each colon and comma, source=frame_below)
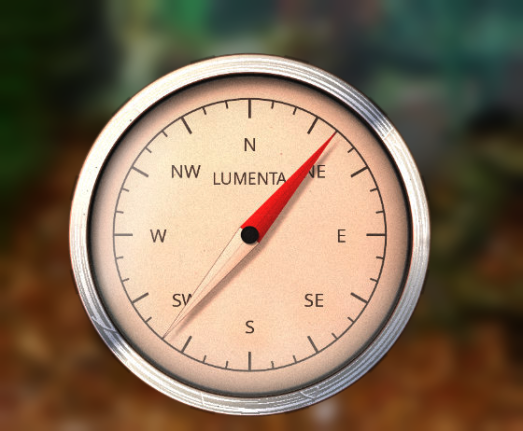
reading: {"value": 40, "unit": "°"}
